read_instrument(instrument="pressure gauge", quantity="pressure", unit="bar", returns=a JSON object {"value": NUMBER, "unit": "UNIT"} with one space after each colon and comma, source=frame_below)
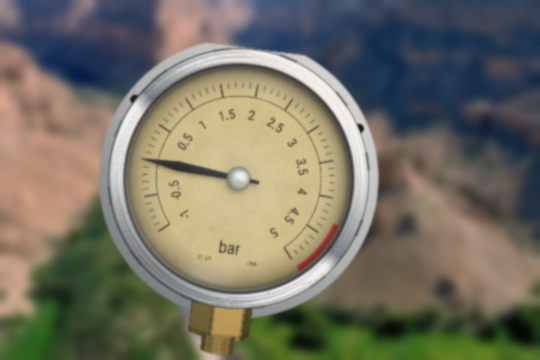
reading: {"value": 0, "unit": "bar"}
